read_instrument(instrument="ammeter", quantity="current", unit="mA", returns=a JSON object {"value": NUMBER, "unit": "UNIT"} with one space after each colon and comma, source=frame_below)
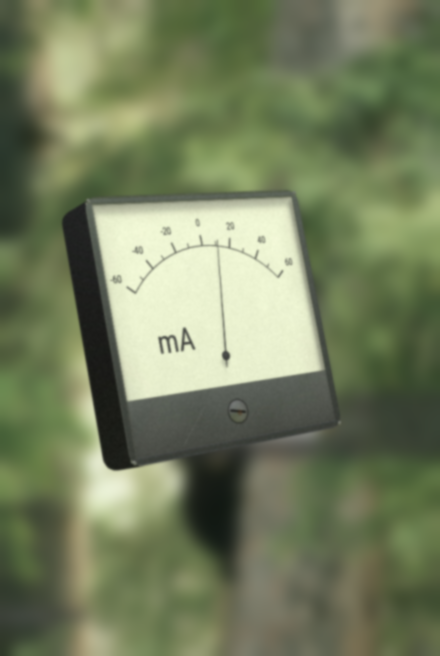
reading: {"value": 10, "unit": "mA"}
